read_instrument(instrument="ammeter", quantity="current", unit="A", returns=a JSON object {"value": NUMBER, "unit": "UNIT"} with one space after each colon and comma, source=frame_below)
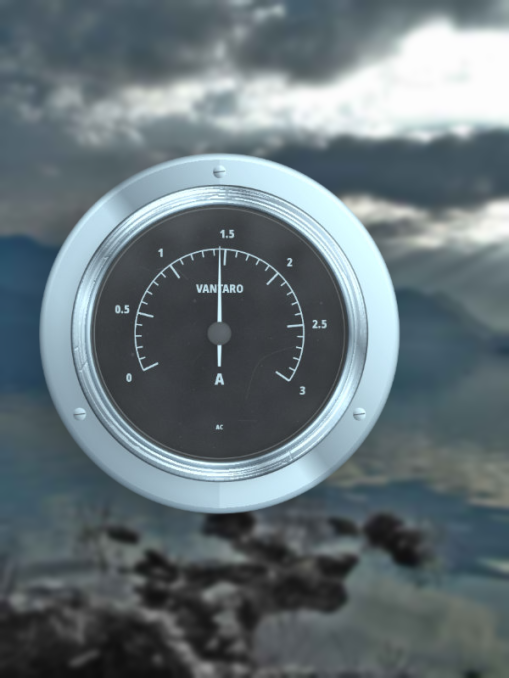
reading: {"value": 1.45, "unit": "A"}
